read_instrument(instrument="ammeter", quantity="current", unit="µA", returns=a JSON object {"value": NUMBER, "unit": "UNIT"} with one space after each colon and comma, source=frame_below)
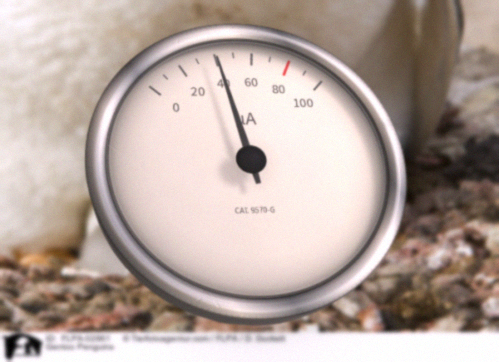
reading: {"value": 40, "unit": "µA"}
